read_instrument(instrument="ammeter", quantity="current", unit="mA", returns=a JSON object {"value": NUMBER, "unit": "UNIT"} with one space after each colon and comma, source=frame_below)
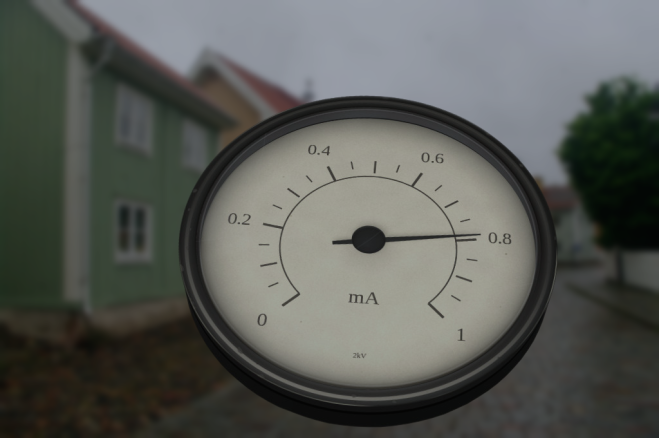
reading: {"value": 0.8, "unit": "mA"}
